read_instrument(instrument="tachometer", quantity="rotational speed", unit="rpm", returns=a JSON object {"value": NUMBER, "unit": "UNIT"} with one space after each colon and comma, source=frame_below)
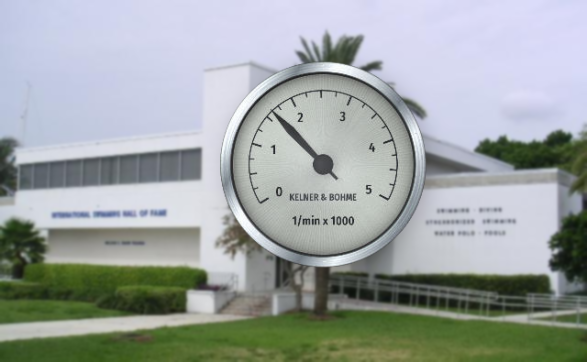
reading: {"value": 1625, "unit": "rpm"}
